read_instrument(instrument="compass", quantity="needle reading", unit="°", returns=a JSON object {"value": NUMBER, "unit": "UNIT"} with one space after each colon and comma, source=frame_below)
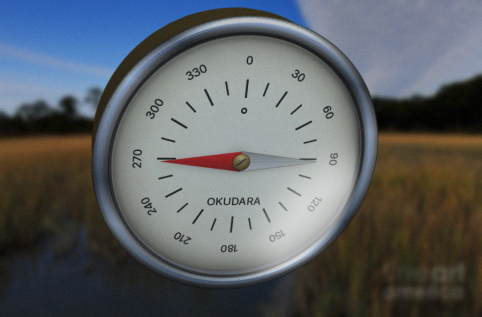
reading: {"value": 270, "unit": "°"}
